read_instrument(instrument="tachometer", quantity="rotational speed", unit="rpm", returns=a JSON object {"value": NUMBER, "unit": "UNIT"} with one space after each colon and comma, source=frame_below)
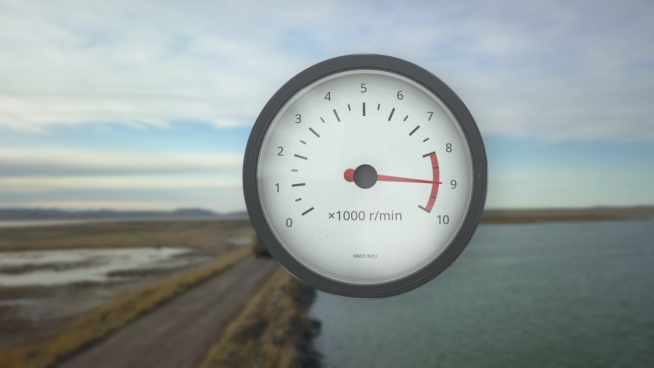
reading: {"value": 9000, "unit": "rpm"}
